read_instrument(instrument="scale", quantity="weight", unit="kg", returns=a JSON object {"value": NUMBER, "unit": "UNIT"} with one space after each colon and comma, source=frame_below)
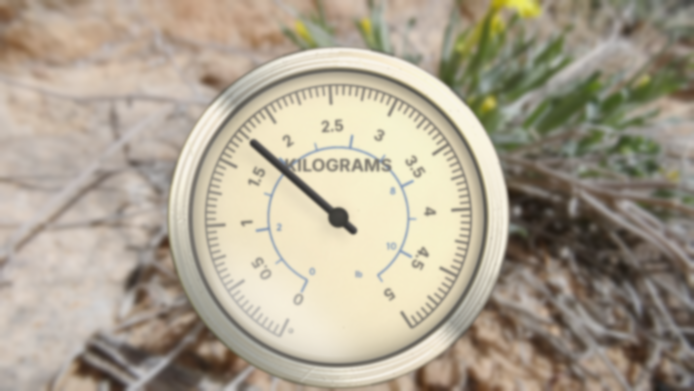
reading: {"value": 1.75, "unit": "kg"}
